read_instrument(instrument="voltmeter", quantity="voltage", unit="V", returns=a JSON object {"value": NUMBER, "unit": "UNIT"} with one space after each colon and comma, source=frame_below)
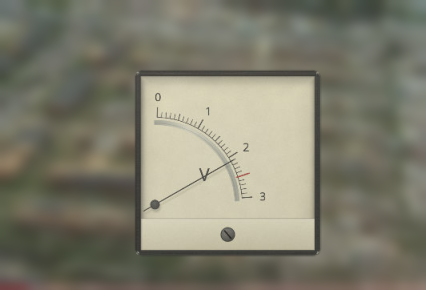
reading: {"value": 2.1, "unit": "V"}
